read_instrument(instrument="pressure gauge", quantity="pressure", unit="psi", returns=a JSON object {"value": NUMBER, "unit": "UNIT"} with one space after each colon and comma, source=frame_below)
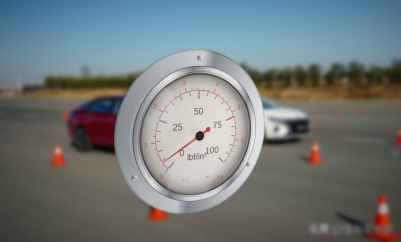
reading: {"value": 5, "unit": "psi"}
